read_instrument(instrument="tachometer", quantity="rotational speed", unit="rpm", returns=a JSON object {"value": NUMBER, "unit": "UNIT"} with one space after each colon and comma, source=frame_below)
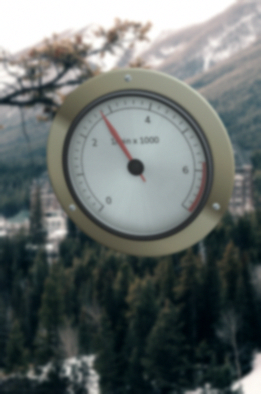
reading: {"value": 2800, "unit": "rpm"}
